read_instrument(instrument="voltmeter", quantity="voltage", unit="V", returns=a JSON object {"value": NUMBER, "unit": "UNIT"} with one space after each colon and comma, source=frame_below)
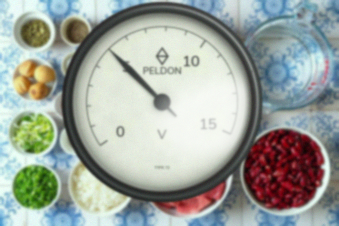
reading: {"value": 5, "unit": "V"}
